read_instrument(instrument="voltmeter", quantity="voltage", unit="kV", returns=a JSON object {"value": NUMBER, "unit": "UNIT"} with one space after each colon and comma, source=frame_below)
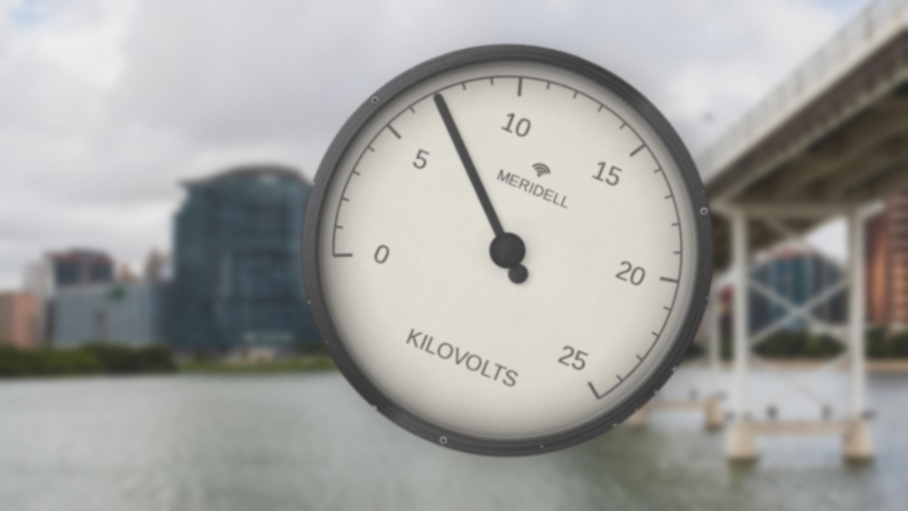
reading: {"value": 7, "unit": "kV"}
